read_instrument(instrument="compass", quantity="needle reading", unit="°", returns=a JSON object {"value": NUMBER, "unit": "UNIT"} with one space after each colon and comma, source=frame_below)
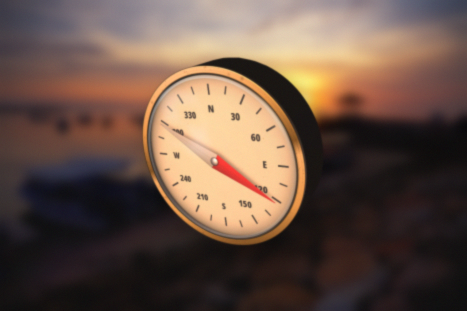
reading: {"value": 120, "unit": "°"}
